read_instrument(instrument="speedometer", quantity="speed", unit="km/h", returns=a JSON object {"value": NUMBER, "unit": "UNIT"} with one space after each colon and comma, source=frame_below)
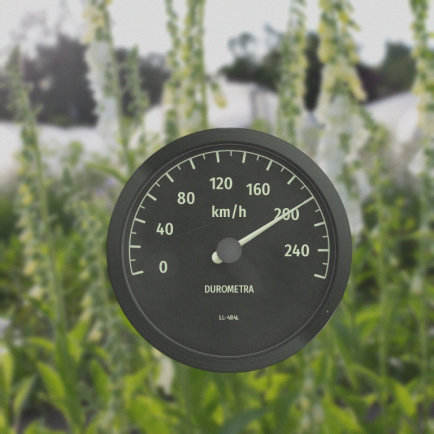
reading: {"value": 200, "unit": "km/h"}
